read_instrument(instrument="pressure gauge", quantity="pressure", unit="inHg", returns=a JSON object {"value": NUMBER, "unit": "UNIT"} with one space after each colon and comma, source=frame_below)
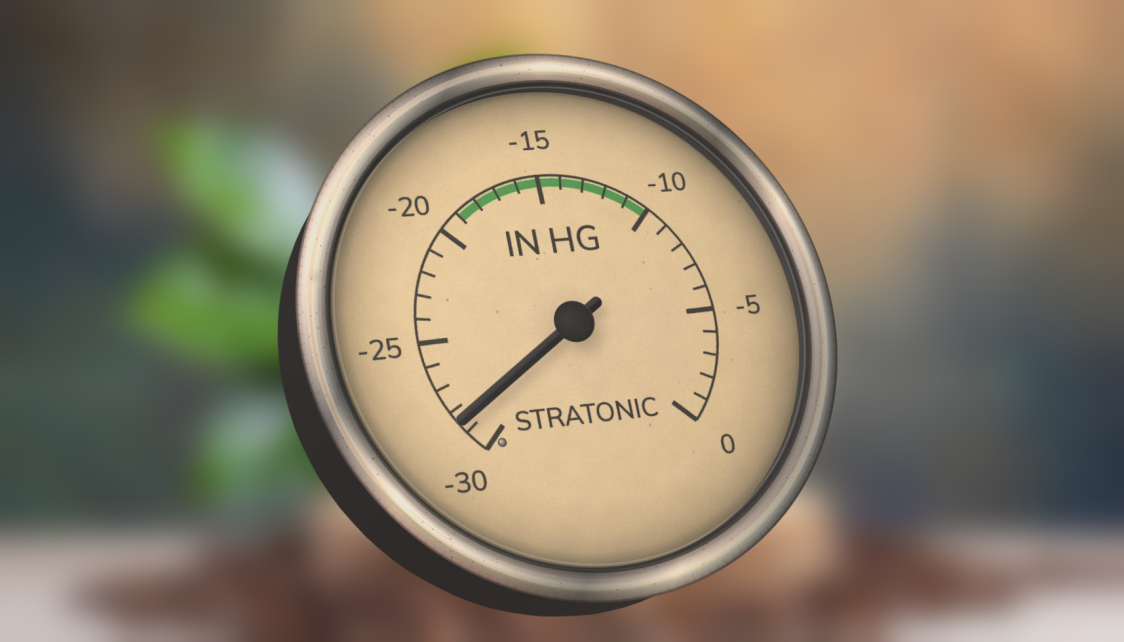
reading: {"value": -28.5, "unit": "inHg"}
